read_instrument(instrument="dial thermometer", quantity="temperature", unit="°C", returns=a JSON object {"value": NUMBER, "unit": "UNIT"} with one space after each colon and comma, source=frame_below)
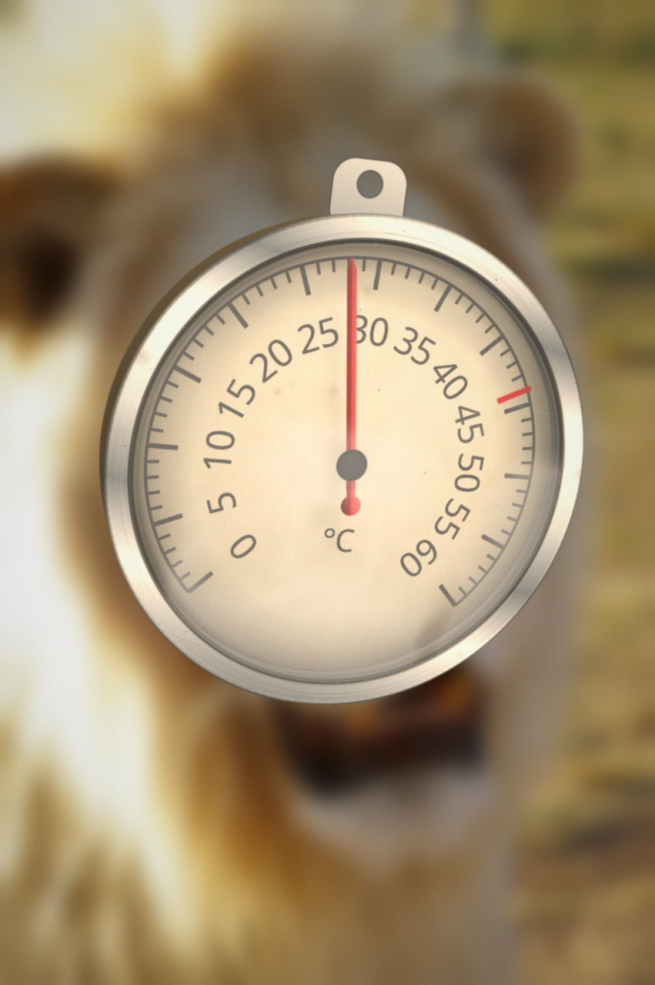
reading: {"value": 28, "unit": "°C"}
